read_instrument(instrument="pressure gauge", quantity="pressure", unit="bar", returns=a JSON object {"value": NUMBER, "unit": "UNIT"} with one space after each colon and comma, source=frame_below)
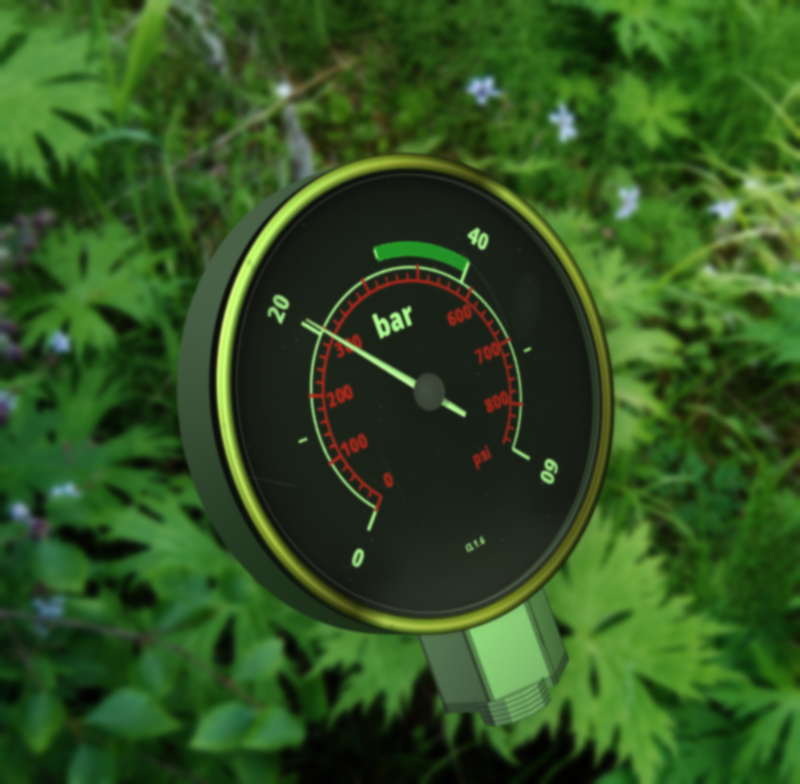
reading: {"value": 20, "unit": "bar"}
